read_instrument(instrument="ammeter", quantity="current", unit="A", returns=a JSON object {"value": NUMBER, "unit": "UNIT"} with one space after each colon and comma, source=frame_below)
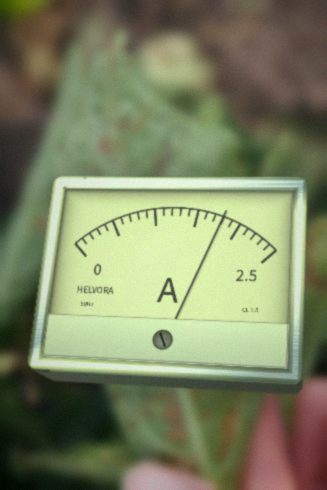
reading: {"value": 1.8, "unit": "A"}
